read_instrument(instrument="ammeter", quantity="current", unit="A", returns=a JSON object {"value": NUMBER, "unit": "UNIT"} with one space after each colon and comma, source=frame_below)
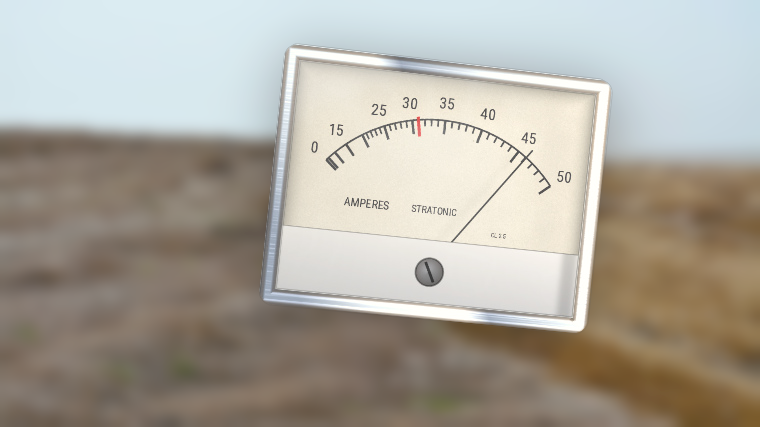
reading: {"value": 46, "unit": "A"}
